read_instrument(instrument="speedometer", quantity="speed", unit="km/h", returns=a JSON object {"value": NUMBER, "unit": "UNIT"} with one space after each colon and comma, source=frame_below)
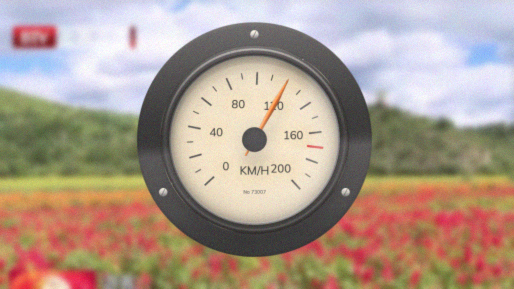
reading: {"value": 120, "unit": "km/h"}
